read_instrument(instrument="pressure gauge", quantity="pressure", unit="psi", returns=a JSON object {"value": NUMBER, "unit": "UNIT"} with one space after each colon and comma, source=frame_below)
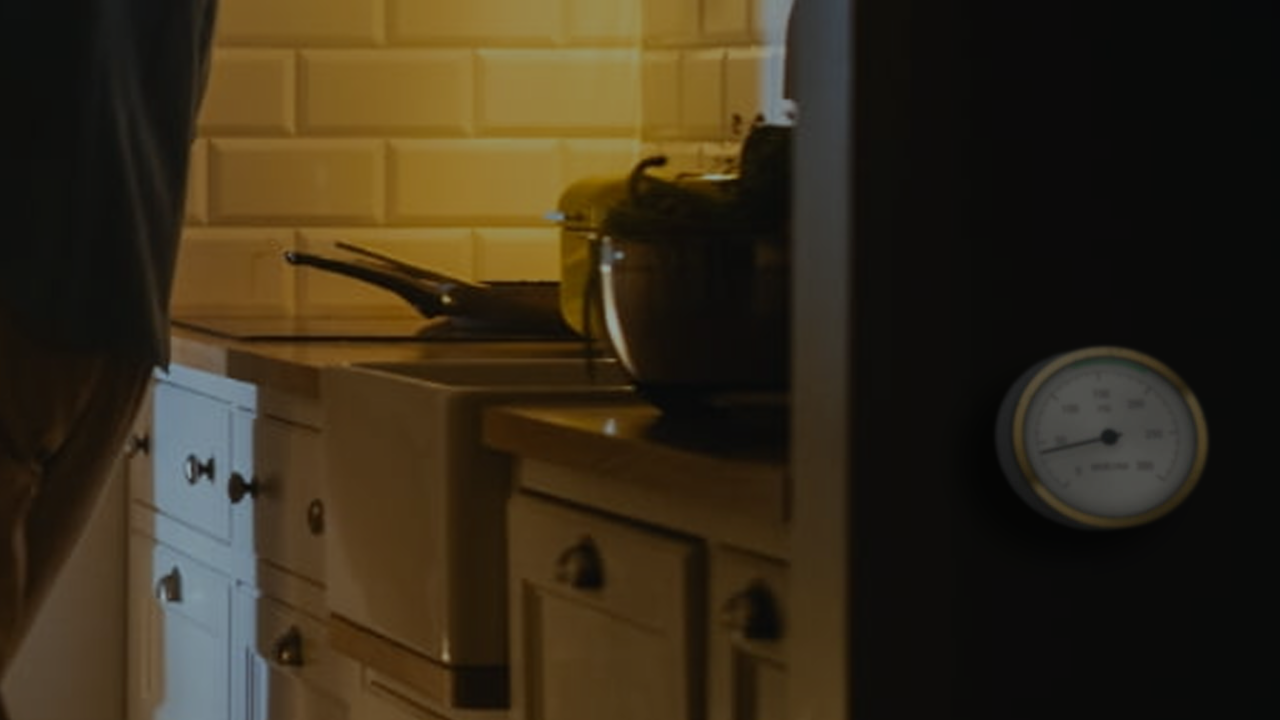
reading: {"value": 40, "unit": "psi"}
